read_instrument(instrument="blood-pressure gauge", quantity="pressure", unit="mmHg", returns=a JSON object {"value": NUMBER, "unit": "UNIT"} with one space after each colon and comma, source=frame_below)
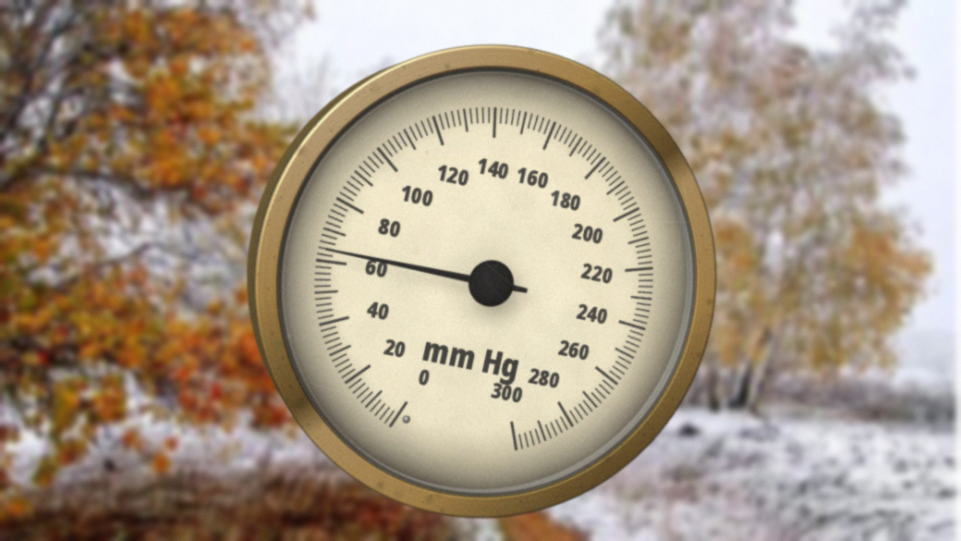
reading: {"value": 64, "unit": "mmHg"}
